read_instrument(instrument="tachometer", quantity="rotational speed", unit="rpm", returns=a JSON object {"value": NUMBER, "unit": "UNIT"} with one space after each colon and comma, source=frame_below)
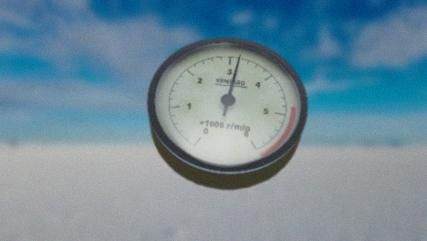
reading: {"value": 3200, "unit": "rpm"}
